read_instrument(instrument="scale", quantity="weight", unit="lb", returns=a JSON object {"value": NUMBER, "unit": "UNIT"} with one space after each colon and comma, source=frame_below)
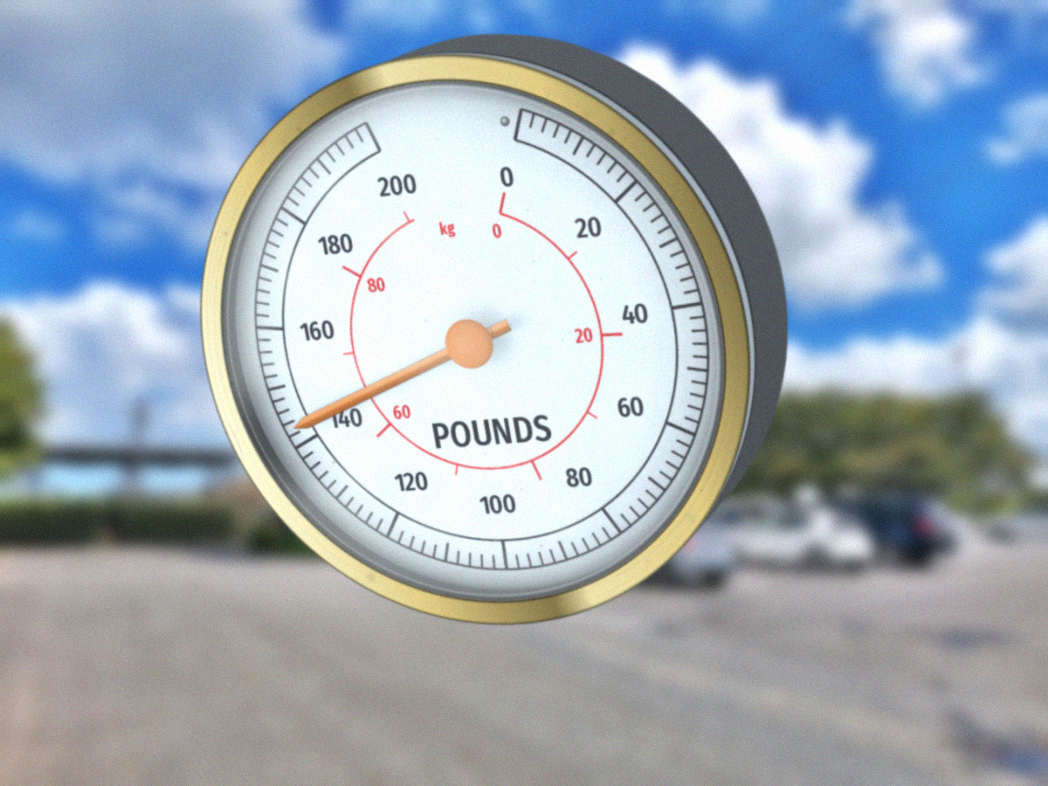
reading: {"value": 143, "unit": "lb"}
